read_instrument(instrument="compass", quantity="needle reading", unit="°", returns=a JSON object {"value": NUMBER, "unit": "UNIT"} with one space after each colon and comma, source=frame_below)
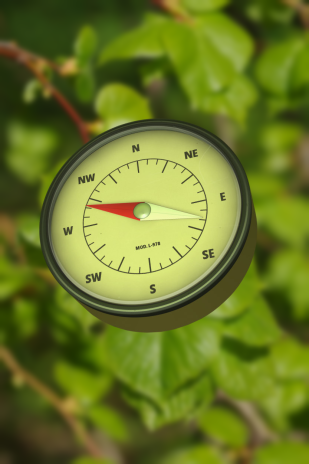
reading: {"value": 290, "unit": "°"}
